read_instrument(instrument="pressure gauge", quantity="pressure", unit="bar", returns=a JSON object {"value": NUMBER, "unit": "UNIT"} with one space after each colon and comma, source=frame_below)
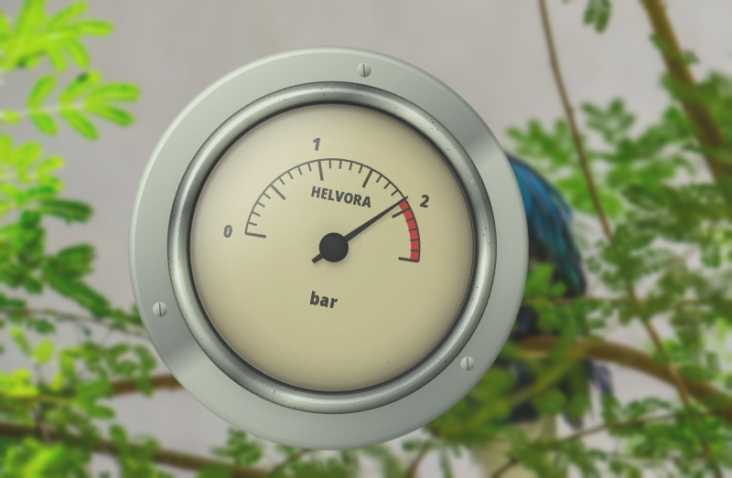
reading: {"value": 1.9, "unit": "bar"}
